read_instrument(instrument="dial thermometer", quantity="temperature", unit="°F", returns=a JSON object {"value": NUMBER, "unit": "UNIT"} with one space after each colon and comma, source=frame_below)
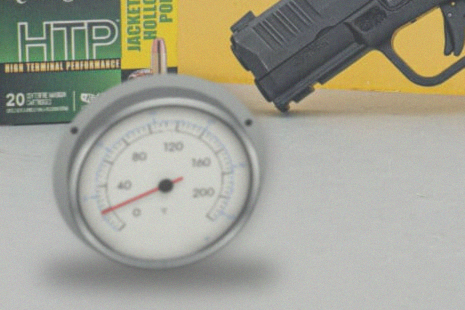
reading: {"value": 20, "unit": "°F"}
